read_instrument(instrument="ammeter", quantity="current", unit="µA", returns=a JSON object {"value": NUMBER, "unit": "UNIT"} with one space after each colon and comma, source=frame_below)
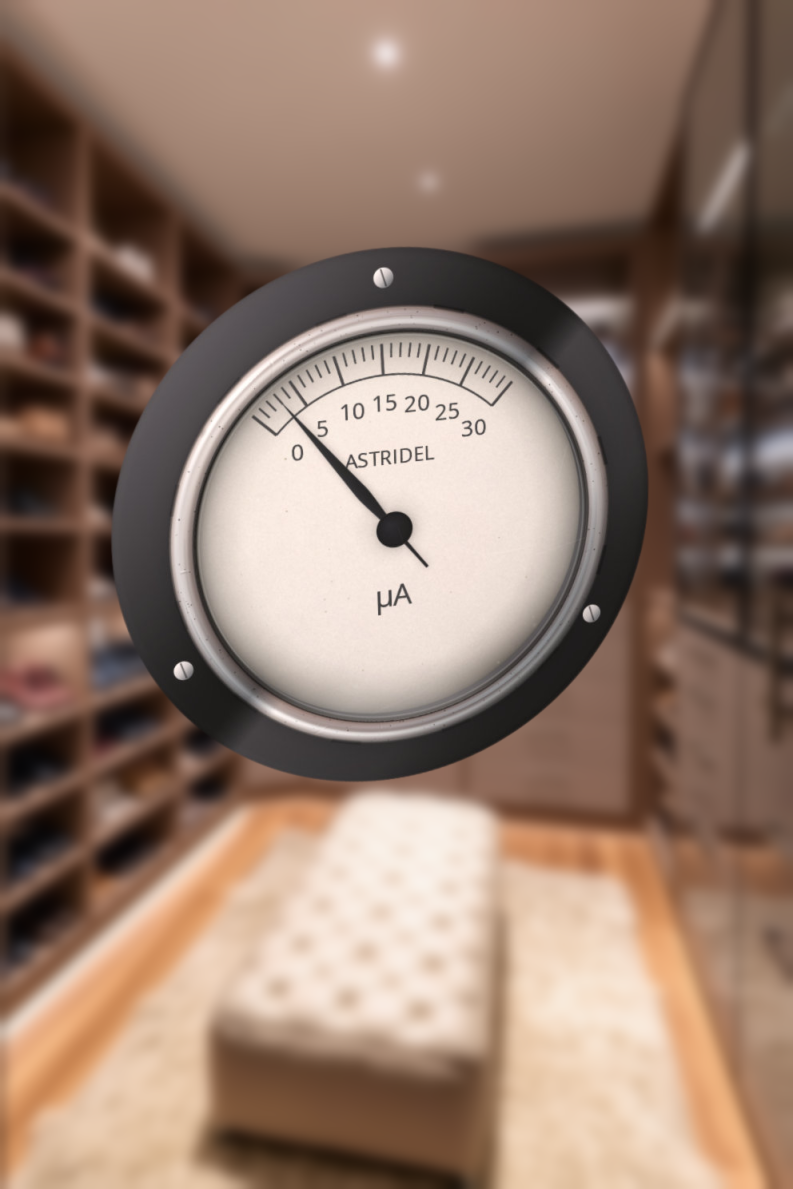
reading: {"value": 3, "unit": "µA"}
